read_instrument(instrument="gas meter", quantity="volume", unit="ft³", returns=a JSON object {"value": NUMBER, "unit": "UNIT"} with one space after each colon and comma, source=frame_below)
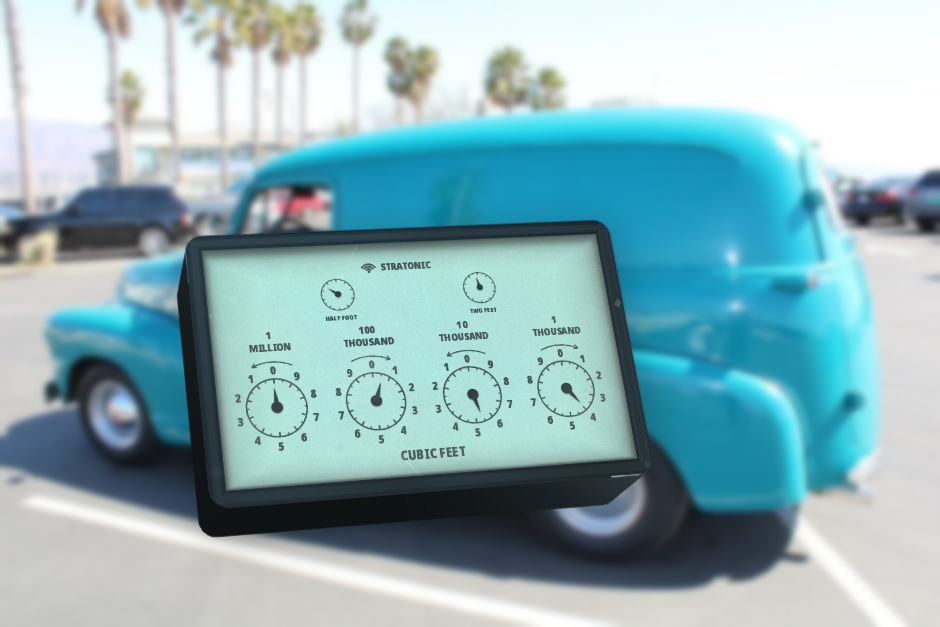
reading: {"value": 5400, "unit": "ft³"}
